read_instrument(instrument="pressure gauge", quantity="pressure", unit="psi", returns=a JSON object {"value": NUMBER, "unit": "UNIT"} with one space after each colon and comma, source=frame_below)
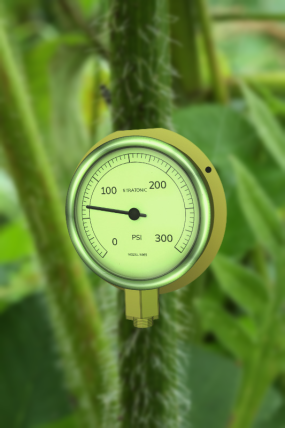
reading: {"value": 65, "unit": "psi"}
